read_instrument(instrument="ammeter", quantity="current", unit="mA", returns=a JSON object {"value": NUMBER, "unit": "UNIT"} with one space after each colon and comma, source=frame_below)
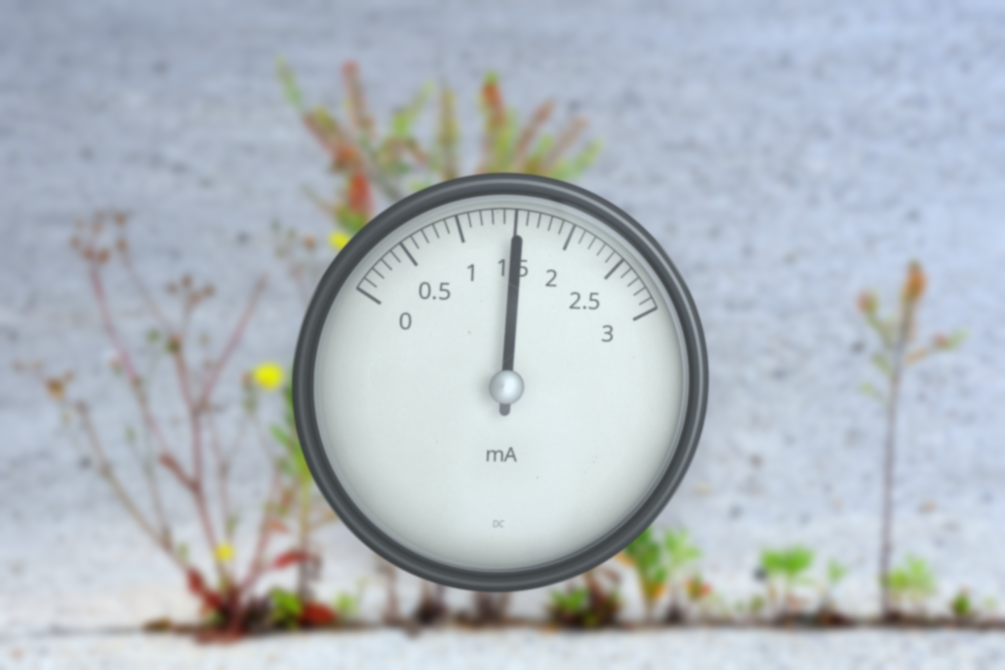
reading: {"value": 1.5, "unit": "mA"}
